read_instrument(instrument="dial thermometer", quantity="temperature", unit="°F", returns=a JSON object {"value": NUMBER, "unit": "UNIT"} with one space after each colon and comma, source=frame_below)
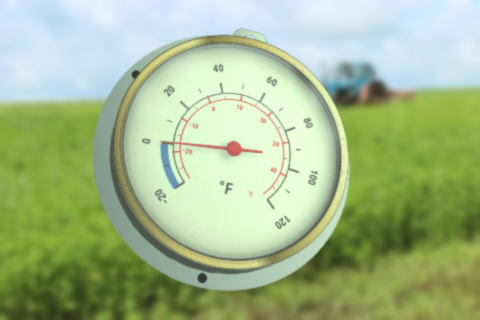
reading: {"value": 0, "unit": "°F"}
